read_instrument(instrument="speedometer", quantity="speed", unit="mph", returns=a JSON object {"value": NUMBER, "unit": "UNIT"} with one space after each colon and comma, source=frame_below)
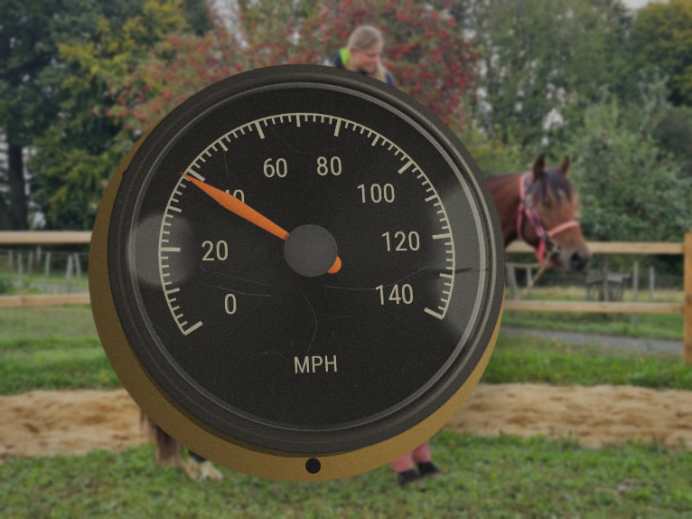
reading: {"value": 38, "unit": "mph"}
